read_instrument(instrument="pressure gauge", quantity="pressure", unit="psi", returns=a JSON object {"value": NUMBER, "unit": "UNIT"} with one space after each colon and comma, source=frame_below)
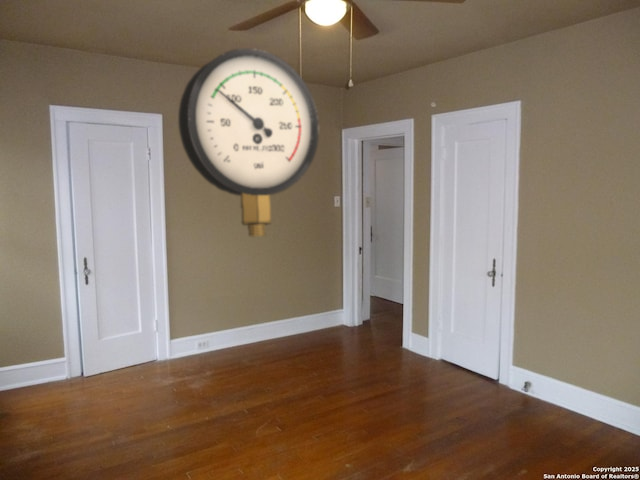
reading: {"value": 90, "unit": "psi"}
